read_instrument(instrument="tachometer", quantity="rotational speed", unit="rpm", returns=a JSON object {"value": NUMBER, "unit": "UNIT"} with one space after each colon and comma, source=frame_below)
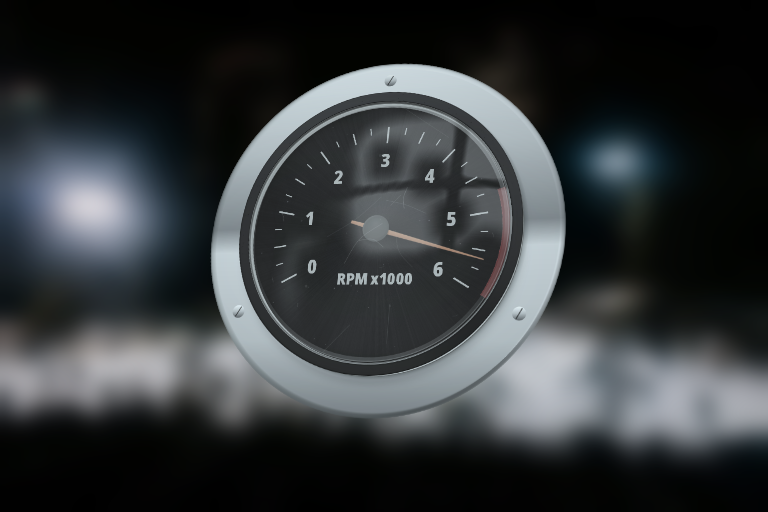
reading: {"value": 5625, "unit": "rpm"}
